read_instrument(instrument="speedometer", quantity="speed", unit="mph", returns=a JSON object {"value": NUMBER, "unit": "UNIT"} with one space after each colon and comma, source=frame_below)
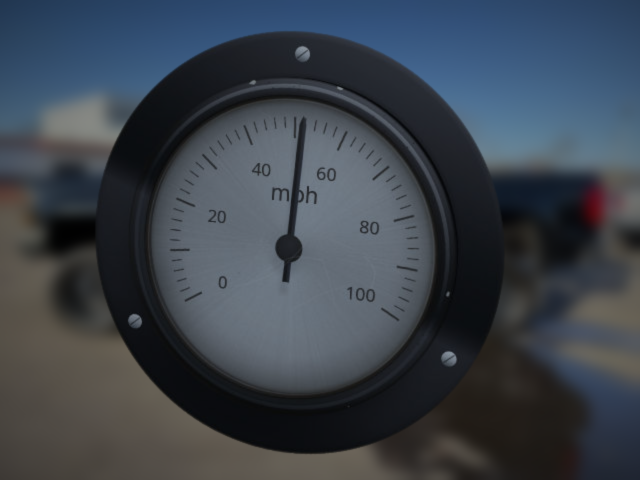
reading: {"value": 52, "unit": "mph"}
